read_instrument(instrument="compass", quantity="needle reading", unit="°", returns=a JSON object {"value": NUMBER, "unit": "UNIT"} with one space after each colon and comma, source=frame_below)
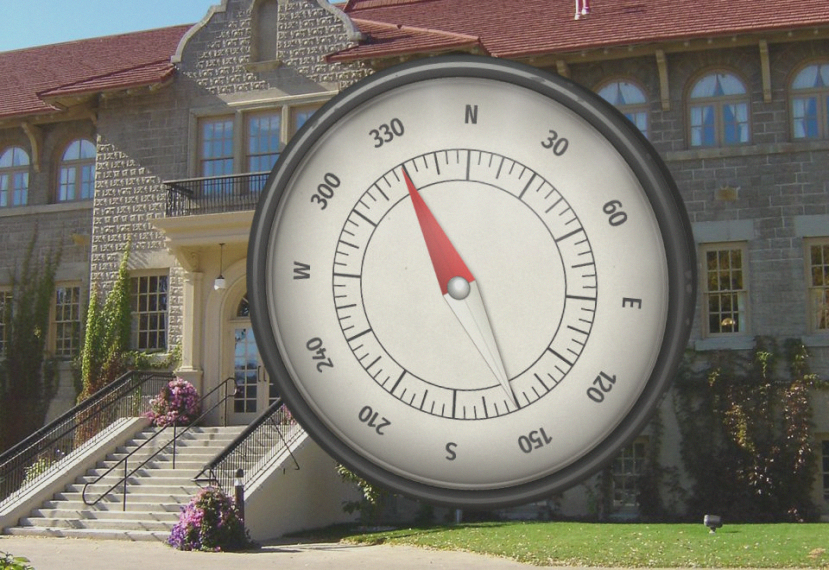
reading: {"value": 330, "unit": "°"}
